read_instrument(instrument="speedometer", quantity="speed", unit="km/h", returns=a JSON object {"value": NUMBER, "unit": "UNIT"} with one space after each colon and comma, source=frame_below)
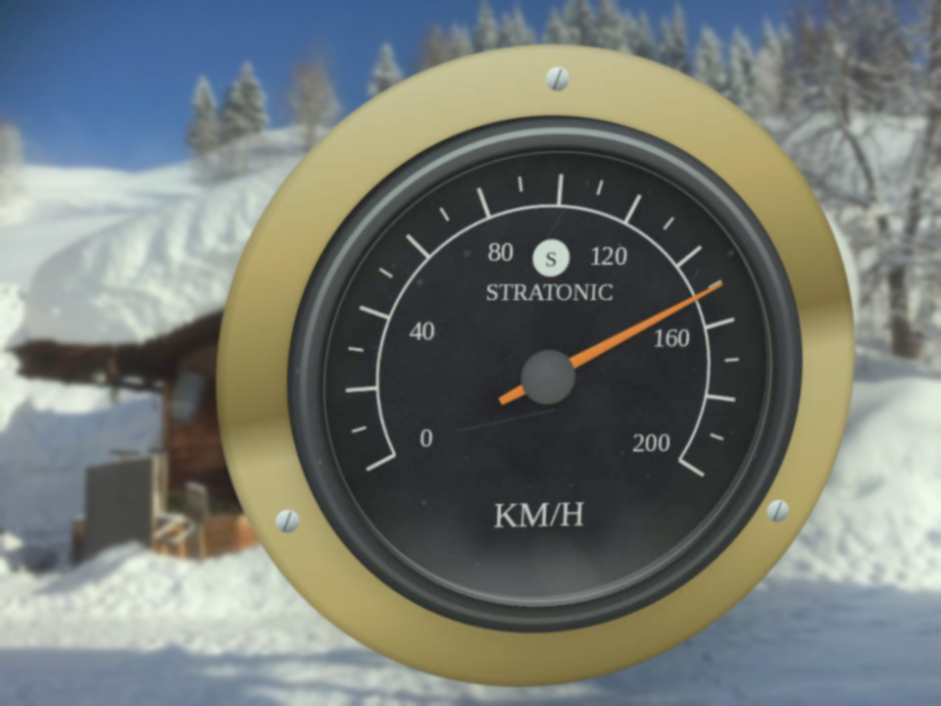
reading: {"value": 150, "unit": "km/h"}
